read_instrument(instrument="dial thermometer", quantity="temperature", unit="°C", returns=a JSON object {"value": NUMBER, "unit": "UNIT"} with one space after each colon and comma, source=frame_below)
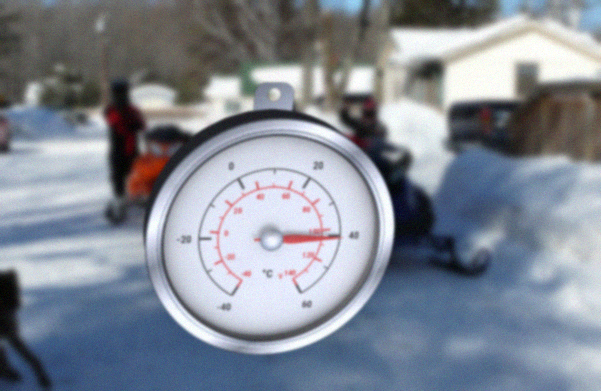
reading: {"value": 40, "unit": "°C"}
